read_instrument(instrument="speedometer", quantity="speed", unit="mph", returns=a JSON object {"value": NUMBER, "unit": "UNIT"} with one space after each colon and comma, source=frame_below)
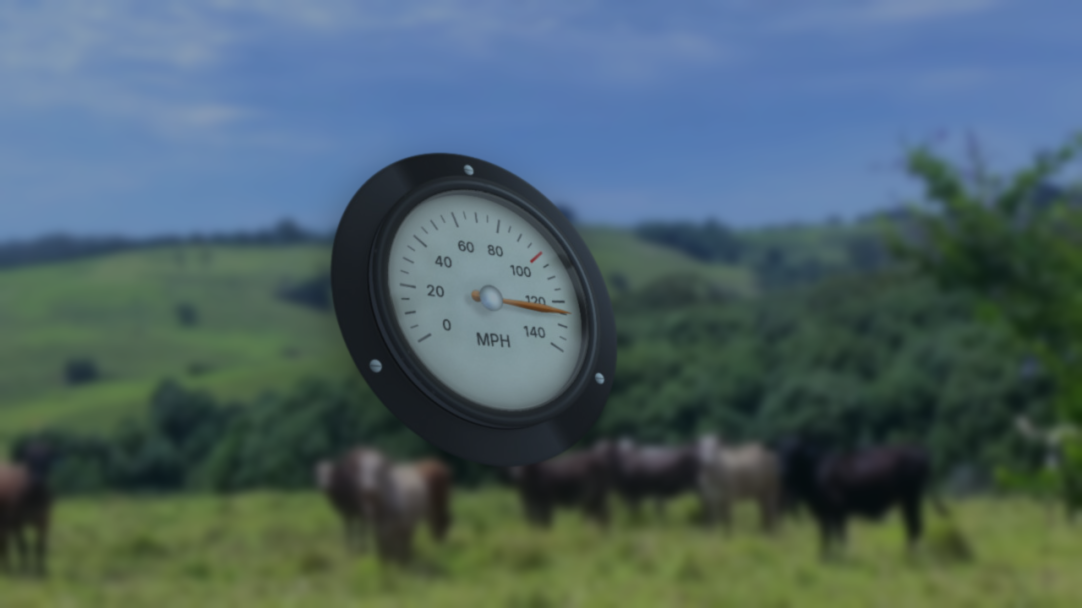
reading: {"value": 125, "unit": "mph"}
